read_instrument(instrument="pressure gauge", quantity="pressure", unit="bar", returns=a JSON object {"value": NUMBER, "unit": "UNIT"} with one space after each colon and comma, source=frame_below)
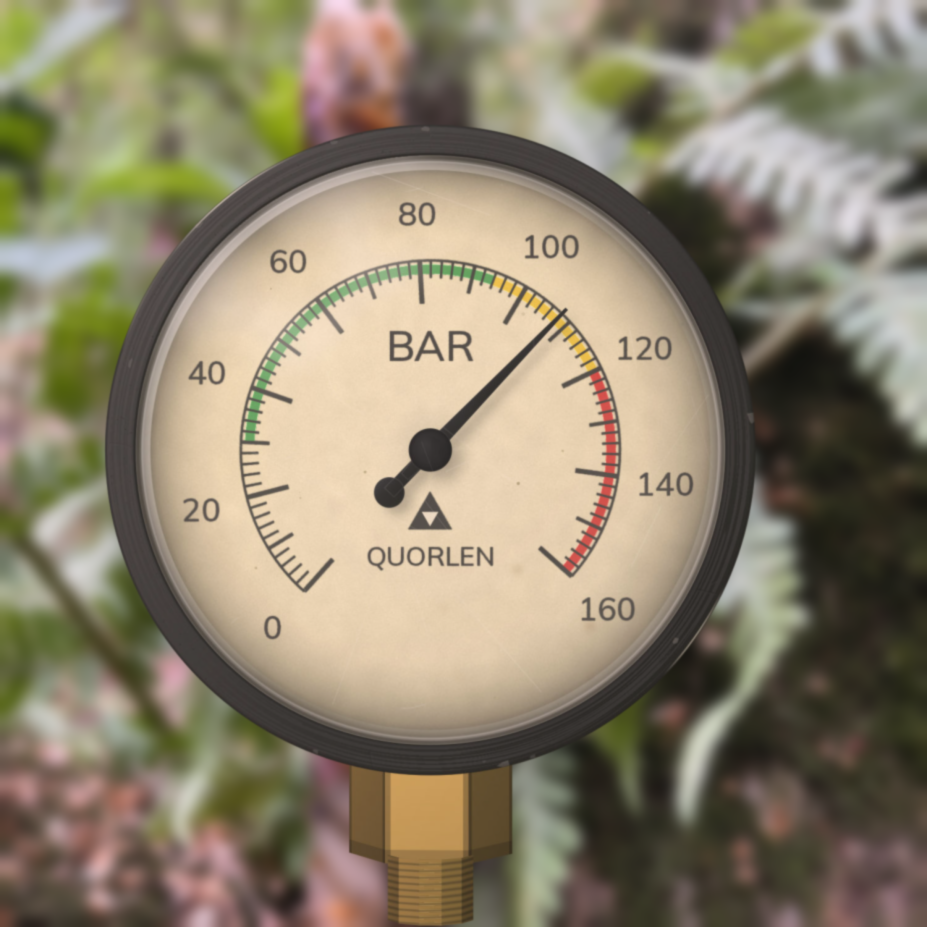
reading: {"value": 108, "unit": "bar"}
